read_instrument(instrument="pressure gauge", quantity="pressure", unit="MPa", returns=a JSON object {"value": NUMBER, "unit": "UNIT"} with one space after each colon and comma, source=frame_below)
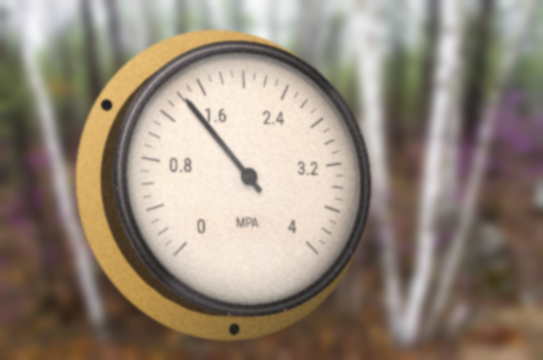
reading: {"value": 1.4, "unit": "MPa"}
